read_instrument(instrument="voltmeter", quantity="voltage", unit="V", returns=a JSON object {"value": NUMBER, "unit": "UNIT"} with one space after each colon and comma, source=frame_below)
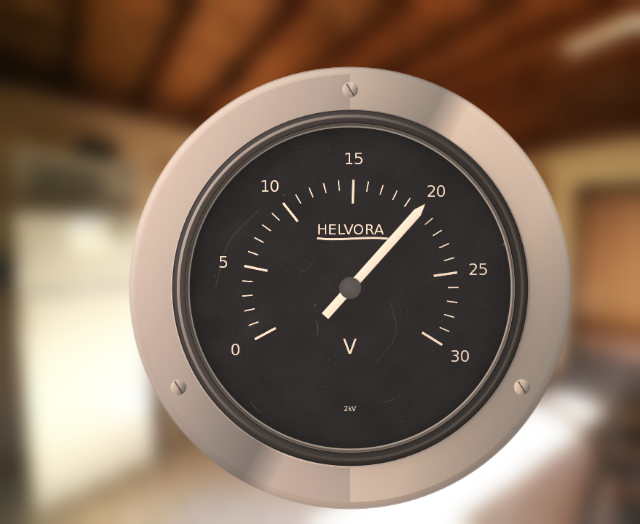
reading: {"value": 20, "unit": "V"}
